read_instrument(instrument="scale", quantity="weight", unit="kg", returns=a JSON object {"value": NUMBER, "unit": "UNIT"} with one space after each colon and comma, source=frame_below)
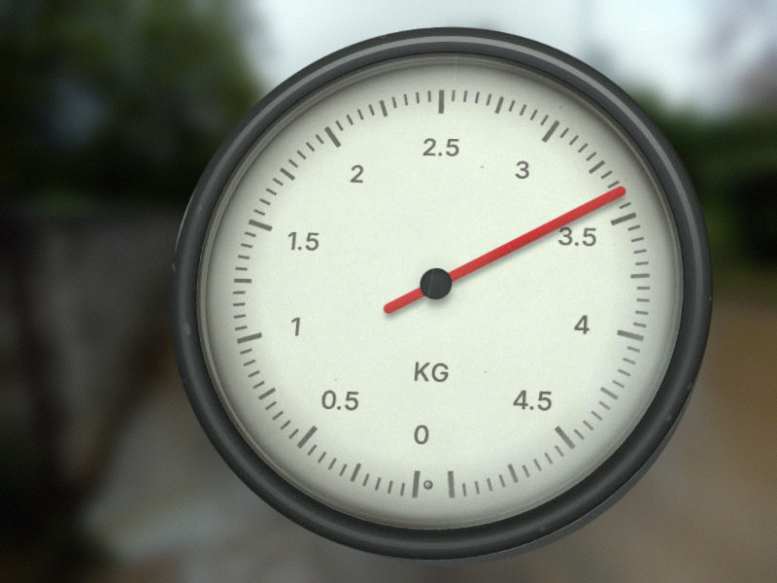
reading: {"value": 3.4, "unit": "kg"}
